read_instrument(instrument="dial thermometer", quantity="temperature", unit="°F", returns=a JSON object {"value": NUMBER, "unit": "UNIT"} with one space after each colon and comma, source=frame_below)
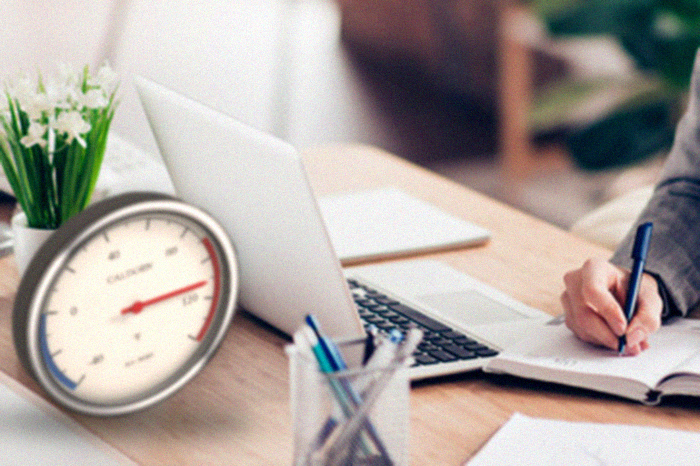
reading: {"value": 110, "unit": "°F"}
